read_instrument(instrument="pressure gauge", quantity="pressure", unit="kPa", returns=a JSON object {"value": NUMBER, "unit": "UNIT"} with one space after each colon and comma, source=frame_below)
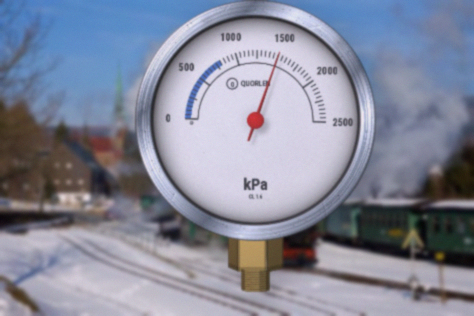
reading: {"value": 1500, "unit": "kPa"}
